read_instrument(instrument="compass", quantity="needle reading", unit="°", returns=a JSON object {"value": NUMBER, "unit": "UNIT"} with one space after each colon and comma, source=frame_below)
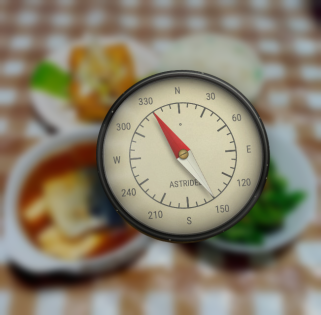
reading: {"value": 330, "unit": "°"}
